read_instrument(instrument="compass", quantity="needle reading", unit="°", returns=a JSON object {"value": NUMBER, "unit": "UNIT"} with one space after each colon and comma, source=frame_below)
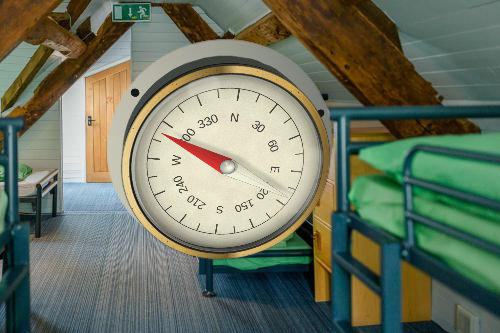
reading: {"value": 292.5, "unit": "°"}
